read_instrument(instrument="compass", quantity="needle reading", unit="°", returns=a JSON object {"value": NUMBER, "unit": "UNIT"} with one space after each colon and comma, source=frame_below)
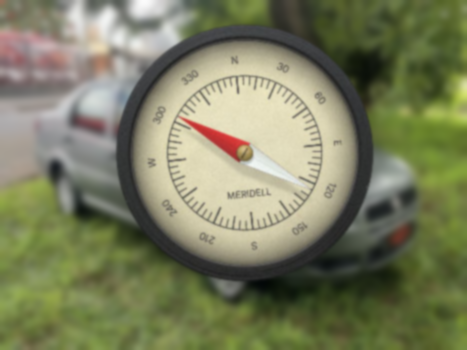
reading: {"value": 305, "unit": "°"}
